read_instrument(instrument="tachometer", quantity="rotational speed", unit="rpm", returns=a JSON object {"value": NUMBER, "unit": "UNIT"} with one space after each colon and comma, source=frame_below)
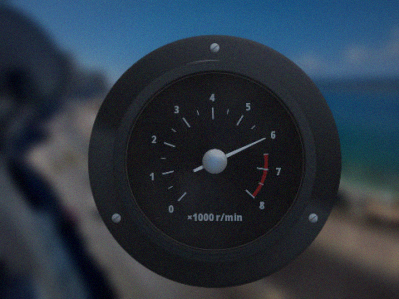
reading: {"value": 6000, "unit": "rpm"}
